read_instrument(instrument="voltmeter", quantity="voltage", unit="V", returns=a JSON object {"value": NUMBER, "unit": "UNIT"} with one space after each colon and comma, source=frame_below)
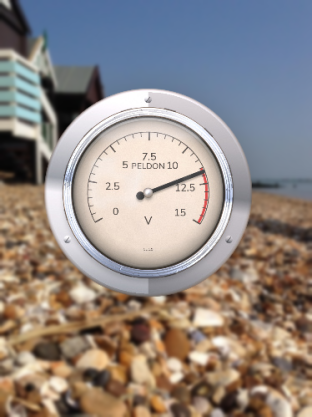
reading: {"value": 11.75, "unit": "V"}
